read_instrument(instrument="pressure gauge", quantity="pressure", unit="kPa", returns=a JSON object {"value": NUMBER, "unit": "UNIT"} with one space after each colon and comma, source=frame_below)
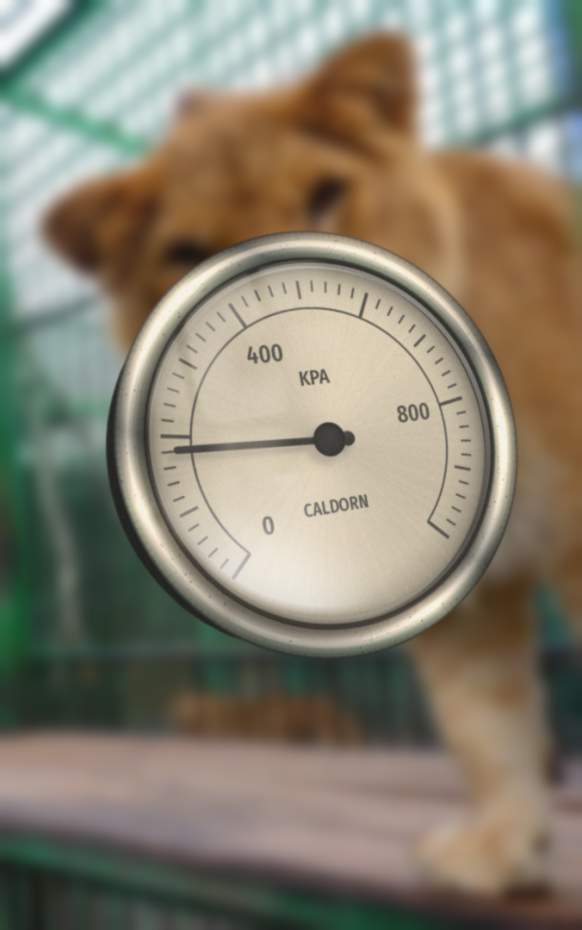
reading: {"value": 180, "unit": "kPa"}
